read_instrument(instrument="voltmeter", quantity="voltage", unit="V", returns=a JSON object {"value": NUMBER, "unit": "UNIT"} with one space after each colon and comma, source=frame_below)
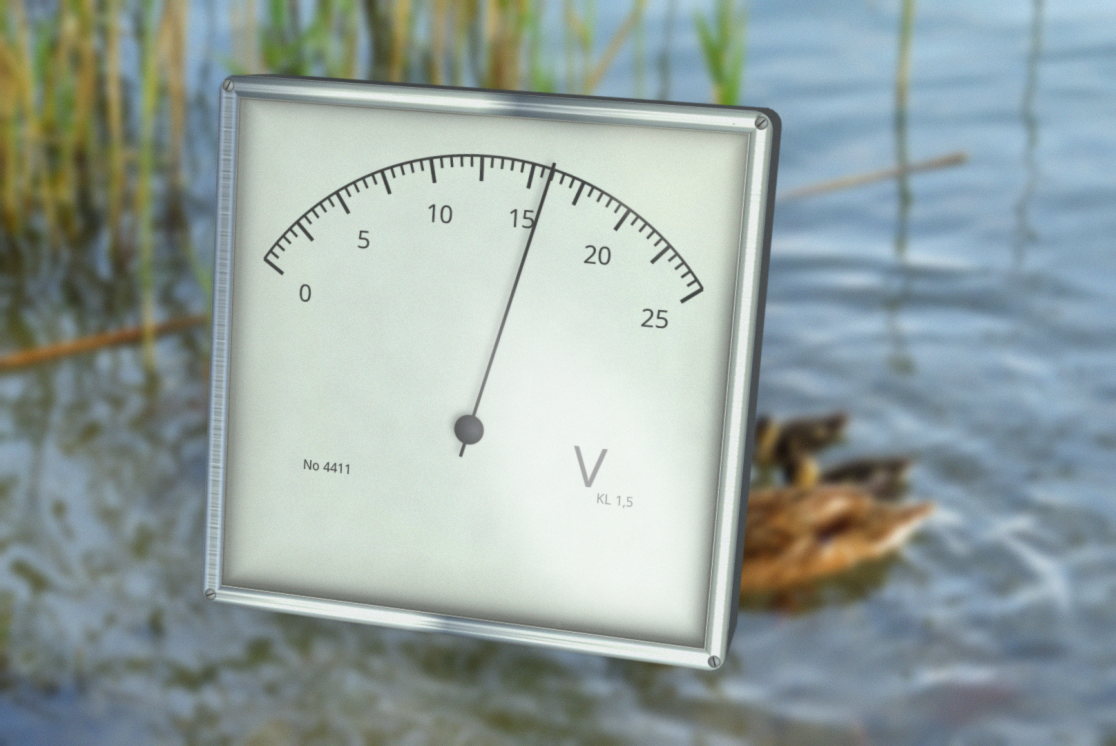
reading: {"value": 16, "unit": "V"}
